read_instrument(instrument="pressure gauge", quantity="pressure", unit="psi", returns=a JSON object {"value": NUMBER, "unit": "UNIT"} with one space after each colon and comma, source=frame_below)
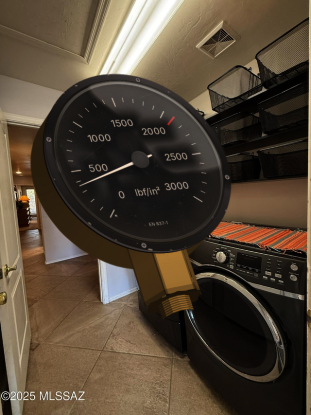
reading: {"value": 350, "unit": "psi"}
